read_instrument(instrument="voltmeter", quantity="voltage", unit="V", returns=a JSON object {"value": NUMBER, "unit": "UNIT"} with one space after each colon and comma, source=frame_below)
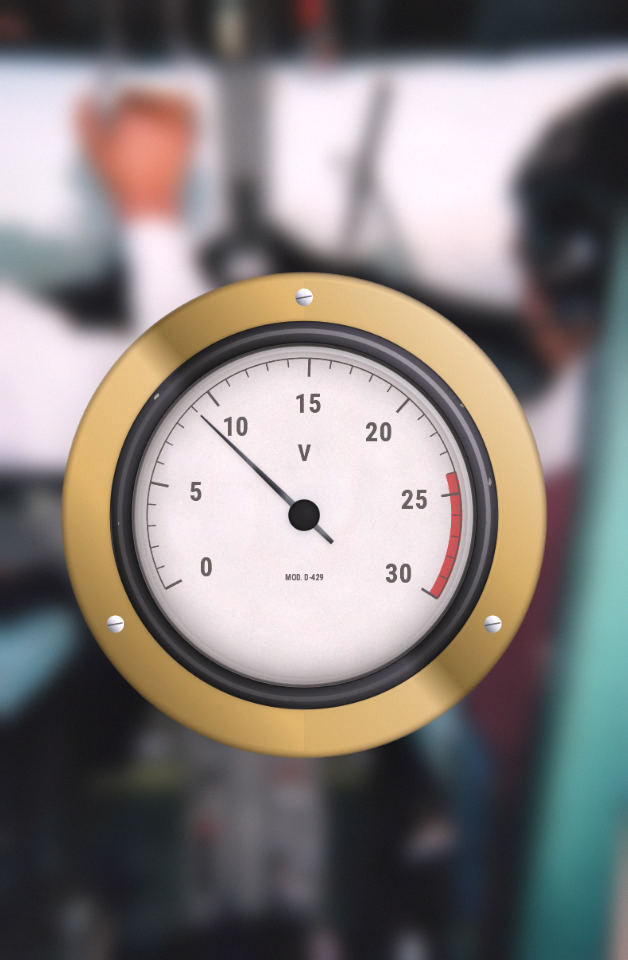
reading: {"value": 9, "unit": "V"}
